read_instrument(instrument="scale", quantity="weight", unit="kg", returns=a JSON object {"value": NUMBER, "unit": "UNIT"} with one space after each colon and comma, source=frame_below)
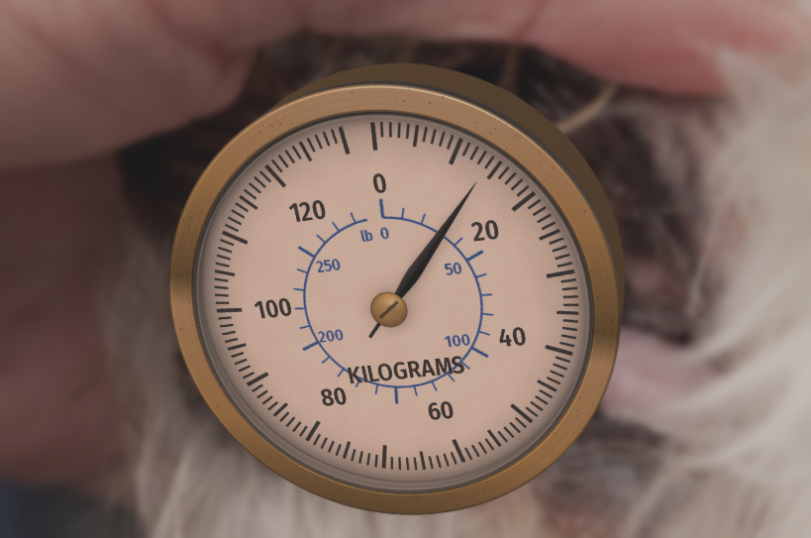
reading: {"value": 14, "unit": "kg"}
